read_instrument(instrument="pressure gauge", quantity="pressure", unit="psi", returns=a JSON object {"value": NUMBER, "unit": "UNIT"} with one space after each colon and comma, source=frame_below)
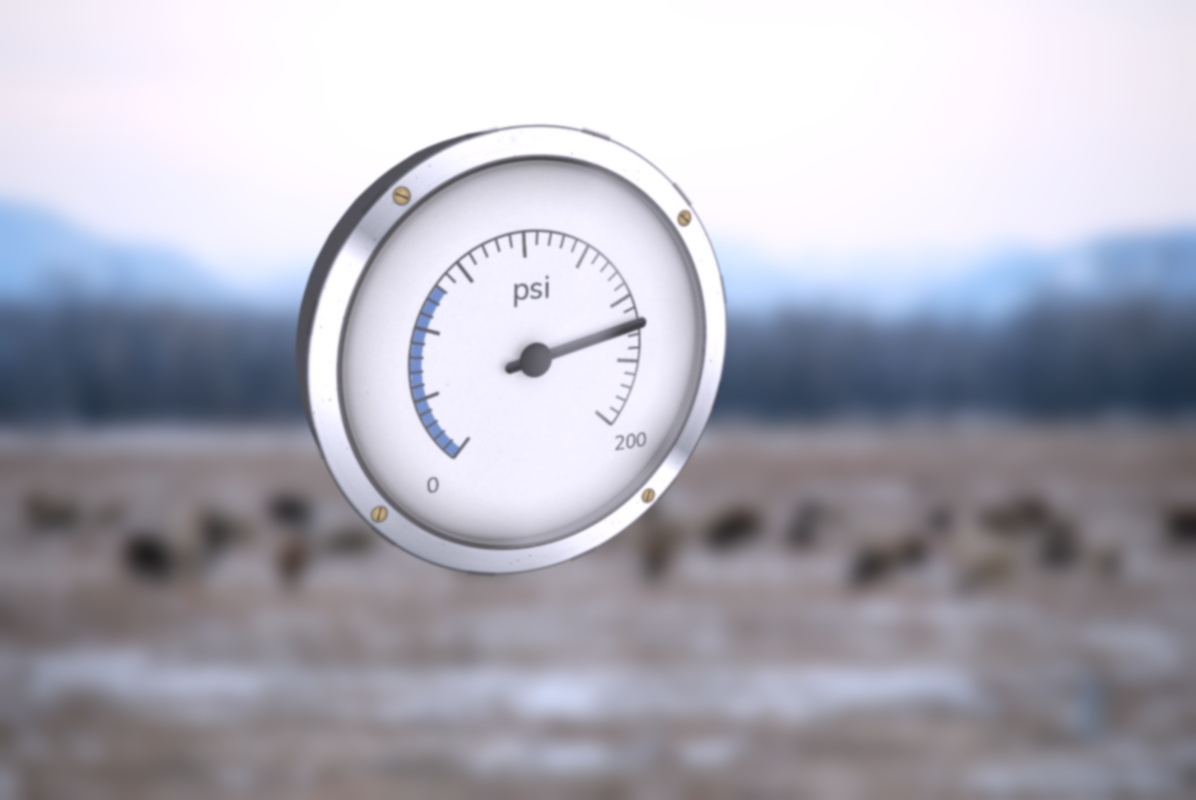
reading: {"value": 160, "unit": "psi"}
